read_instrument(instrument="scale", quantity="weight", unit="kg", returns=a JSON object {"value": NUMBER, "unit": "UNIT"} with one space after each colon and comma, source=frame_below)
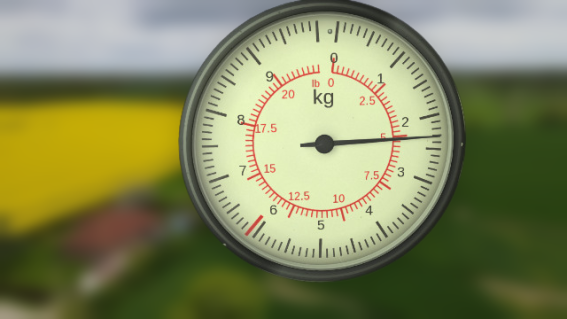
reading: {"value": 2.3, "unit": "kg"}
